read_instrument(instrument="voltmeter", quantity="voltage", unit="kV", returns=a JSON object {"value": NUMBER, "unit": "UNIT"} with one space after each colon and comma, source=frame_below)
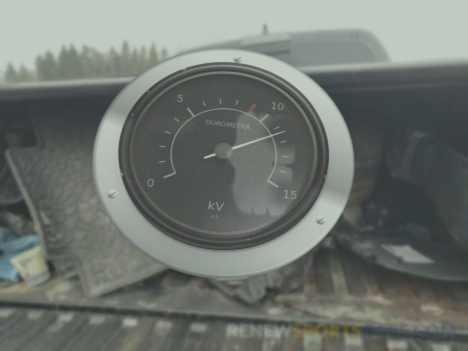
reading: {"value": 11.5, "unit": "kV"}
